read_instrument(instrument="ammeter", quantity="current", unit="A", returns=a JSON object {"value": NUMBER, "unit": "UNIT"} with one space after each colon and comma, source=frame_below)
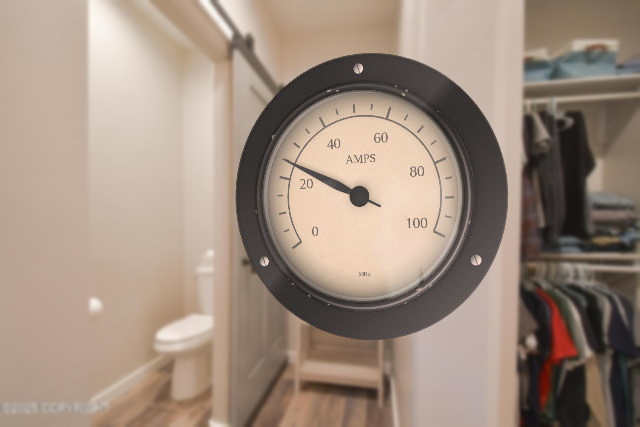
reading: {"value": 25, "unit": "A"}
